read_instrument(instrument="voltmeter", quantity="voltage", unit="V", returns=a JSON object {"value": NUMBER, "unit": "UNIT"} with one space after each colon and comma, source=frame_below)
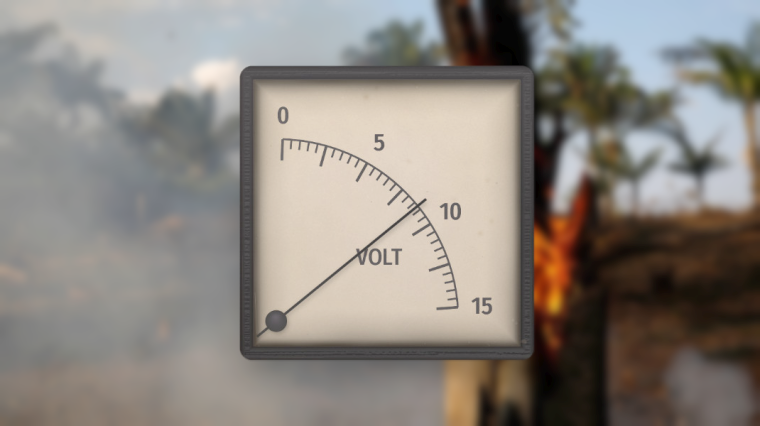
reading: {"value": 8.75, "unit": "V"}
